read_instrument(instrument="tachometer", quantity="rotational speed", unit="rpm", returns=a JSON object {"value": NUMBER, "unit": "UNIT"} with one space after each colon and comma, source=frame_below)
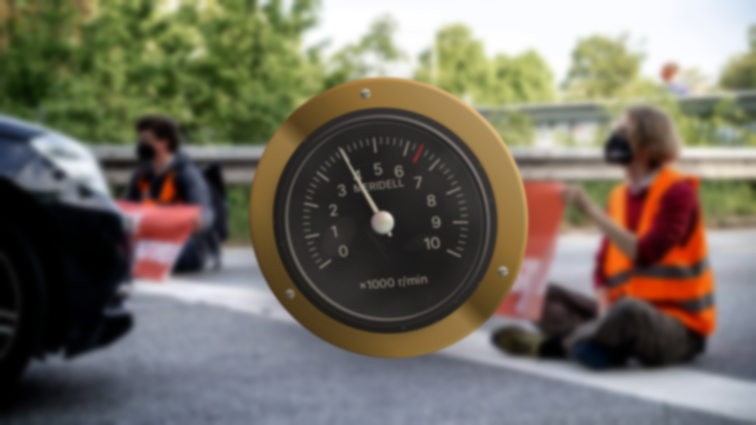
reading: {"value": 4000, "unit": "rpm"}
